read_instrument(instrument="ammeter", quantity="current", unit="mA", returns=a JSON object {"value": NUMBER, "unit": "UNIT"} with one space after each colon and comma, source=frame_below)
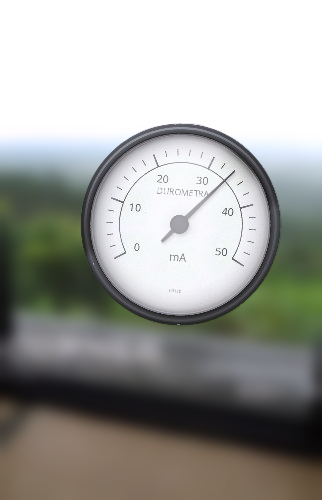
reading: {"value": 34, "unit": "mA"}
